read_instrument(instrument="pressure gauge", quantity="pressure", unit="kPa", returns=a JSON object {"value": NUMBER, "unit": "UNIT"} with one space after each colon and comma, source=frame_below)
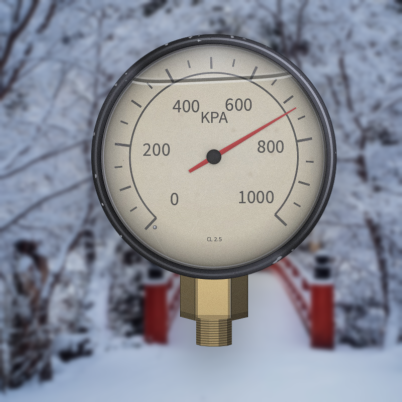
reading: {"value": 725, "unit": "kPa"}
